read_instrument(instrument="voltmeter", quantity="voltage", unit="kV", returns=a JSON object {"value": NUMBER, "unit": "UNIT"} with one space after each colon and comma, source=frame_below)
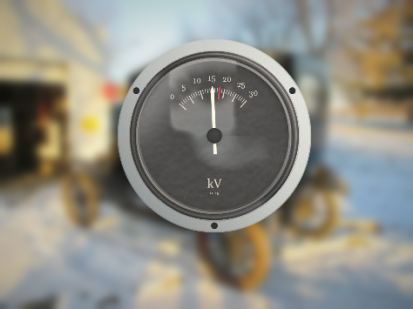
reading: {"value": 15, "unit": "kV"}
